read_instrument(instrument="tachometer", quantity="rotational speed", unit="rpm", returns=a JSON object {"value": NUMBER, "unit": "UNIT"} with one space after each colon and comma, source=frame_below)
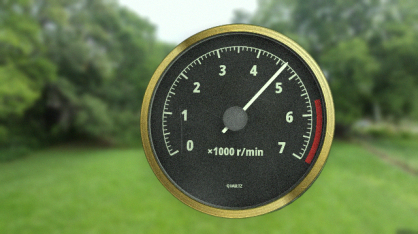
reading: {"value": 4700, "unit": "rpm"}
